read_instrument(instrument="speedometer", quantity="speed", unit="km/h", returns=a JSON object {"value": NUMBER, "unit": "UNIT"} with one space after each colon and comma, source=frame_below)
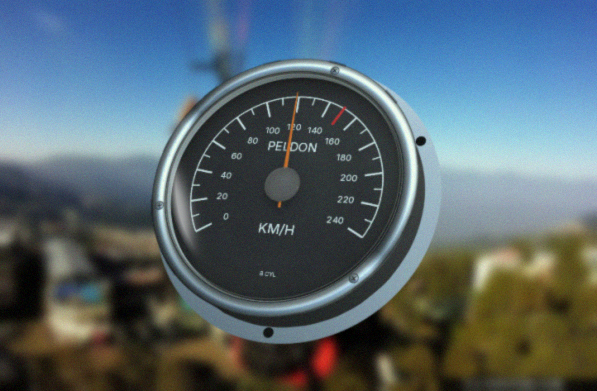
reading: {"value": 120, "unit": "km/h"}
